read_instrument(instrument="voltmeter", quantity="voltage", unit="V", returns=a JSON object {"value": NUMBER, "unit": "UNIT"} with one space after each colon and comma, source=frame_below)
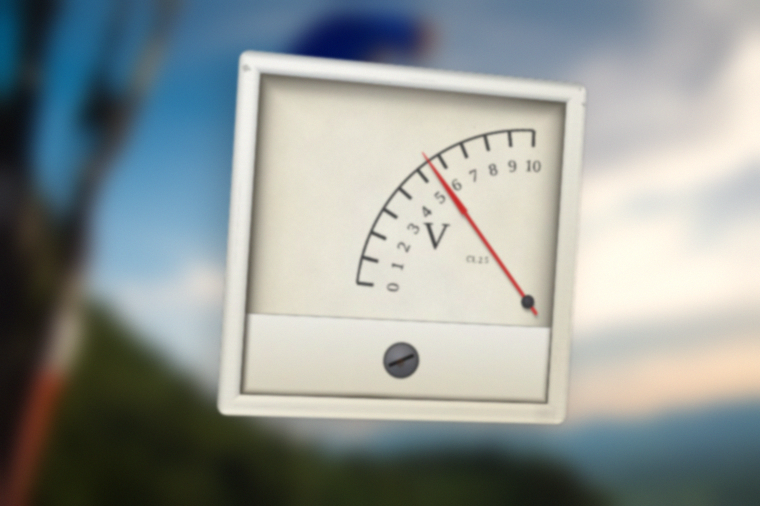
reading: {"value": 5.5, "unit": "V"}
